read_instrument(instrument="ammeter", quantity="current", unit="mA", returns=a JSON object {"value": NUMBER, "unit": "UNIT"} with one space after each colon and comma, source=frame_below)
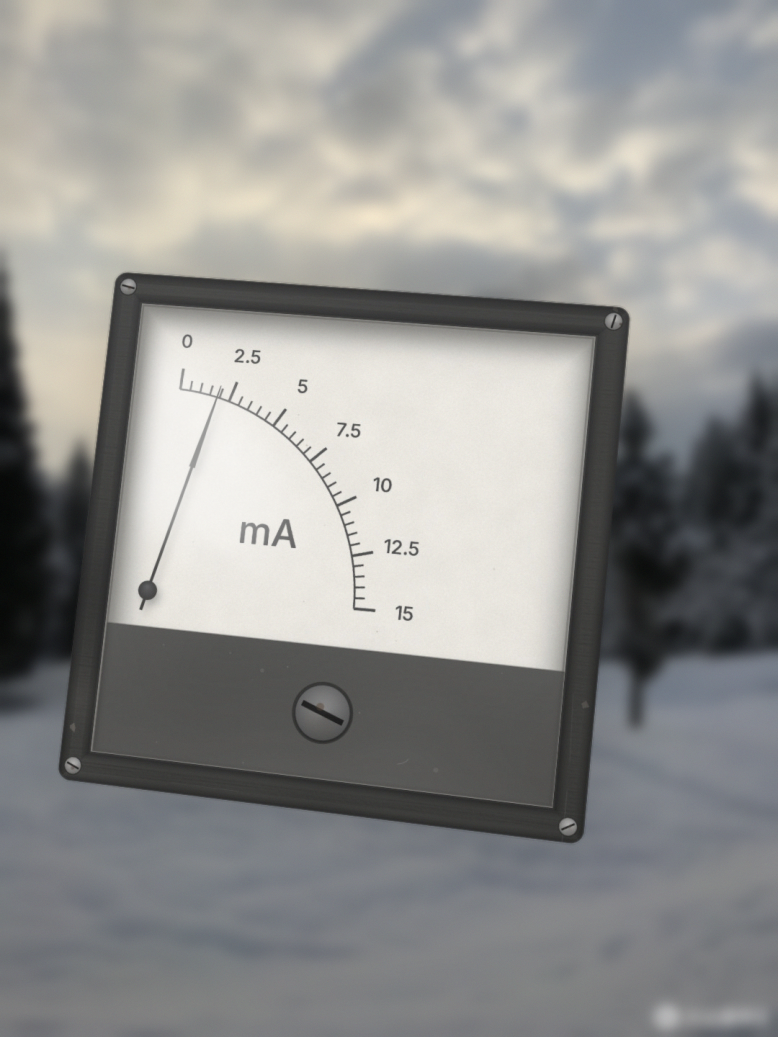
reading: {"value": 2, "unit": "mA"}
